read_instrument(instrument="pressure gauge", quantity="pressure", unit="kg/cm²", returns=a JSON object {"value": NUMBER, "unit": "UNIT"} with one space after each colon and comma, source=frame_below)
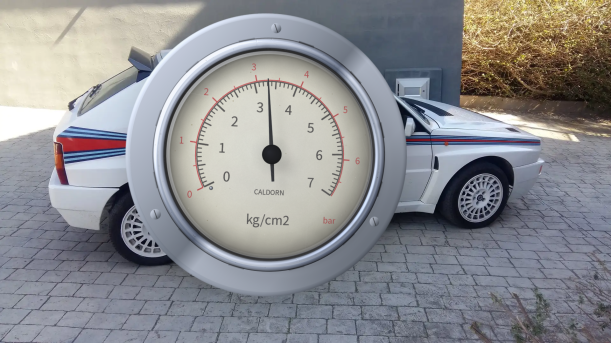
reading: {"value": 3.3, "unit": "kg/cm²"}
